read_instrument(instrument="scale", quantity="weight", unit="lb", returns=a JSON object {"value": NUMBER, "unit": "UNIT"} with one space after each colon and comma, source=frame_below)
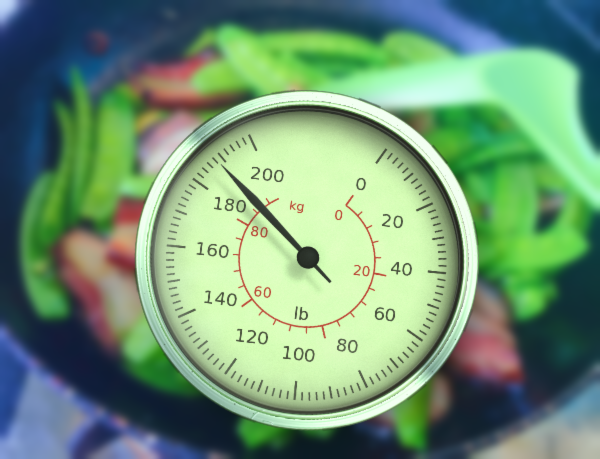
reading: {"value": 188, "unit": "lb"}
